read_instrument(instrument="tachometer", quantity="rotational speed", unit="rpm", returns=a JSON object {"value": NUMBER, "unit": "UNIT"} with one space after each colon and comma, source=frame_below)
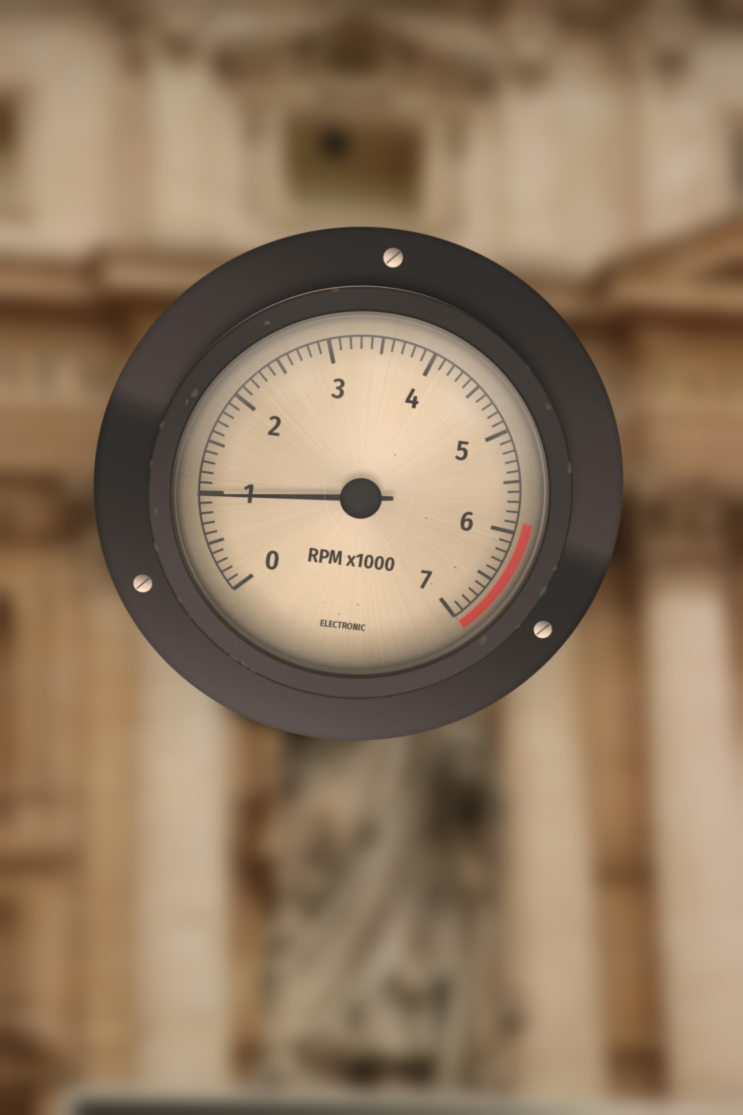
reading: {"value": 1000, "unit": "rpm"}
